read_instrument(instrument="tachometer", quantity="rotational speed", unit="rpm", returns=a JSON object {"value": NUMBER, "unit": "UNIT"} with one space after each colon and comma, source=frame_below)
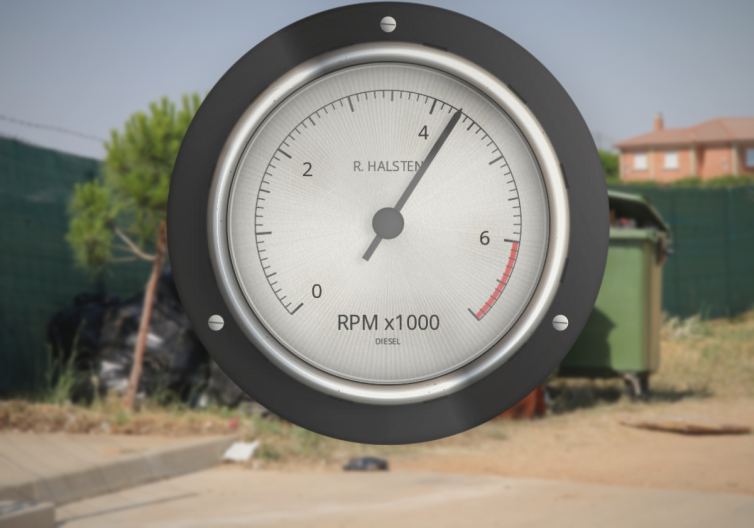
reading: {"value": 4300, "unit": "rpm"}
